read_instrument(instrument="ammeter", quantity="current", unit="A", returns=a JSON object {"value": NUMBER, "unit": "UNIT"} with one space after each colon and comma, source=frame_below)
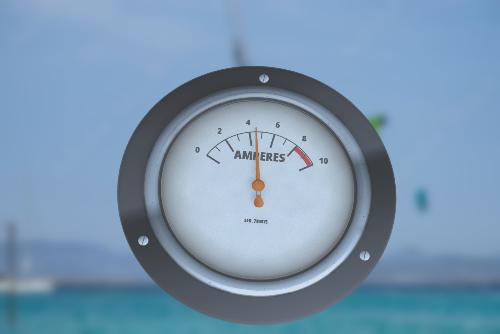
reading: {"value": 4.5, "unit": "A"}
